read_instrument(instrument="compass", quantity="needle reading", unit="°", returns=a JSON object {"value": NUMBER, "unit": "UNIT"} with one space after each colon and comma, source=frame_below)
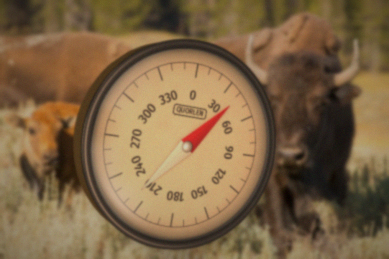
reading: {"value": 40, "unit": "°"}
